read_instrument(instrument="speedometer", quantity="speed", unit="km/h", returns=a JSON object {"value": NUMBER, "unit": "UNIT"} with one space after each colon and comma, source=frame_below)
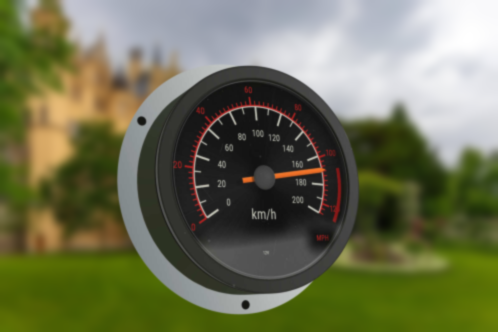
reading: {"value": 170, "unit": "km/h"}
